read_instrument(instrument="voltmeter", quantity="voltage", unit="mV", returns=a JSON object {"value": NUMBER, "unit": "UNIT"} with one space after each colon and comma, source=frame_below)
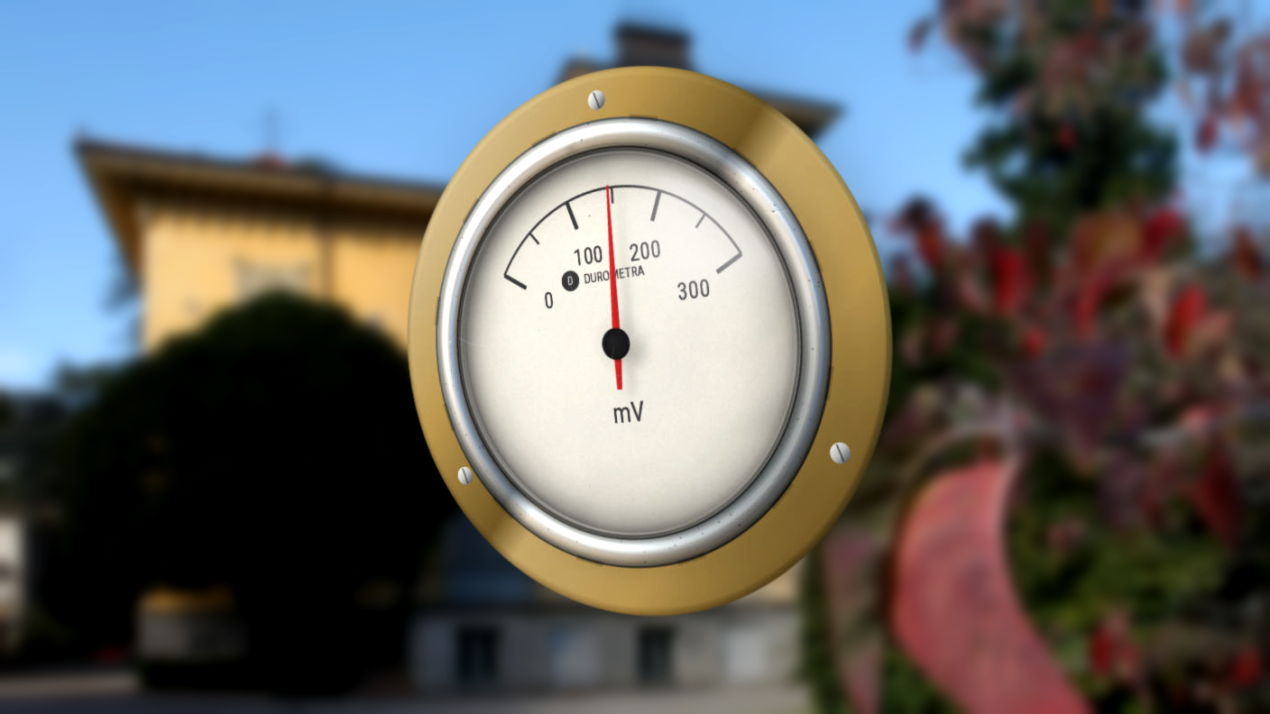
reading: {"value": 150, "unit": "mV"}
